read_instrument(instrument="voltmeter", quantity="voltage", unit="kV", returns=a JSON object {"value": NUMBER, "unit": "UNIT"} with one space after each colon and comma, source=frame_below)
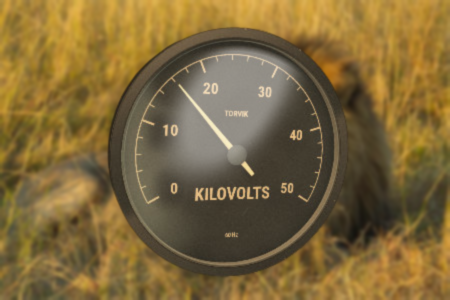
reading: {"value": 16, "unit": "kV"}
